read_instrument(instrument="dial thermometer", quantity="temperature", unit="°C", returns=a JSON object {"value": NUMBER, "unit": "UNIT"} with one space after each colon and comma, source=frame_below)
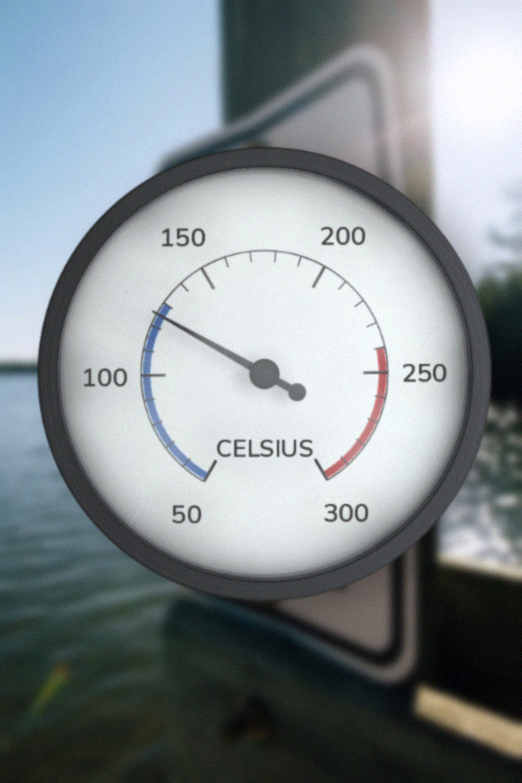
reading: {"value": 125, "unit": "°C"}
